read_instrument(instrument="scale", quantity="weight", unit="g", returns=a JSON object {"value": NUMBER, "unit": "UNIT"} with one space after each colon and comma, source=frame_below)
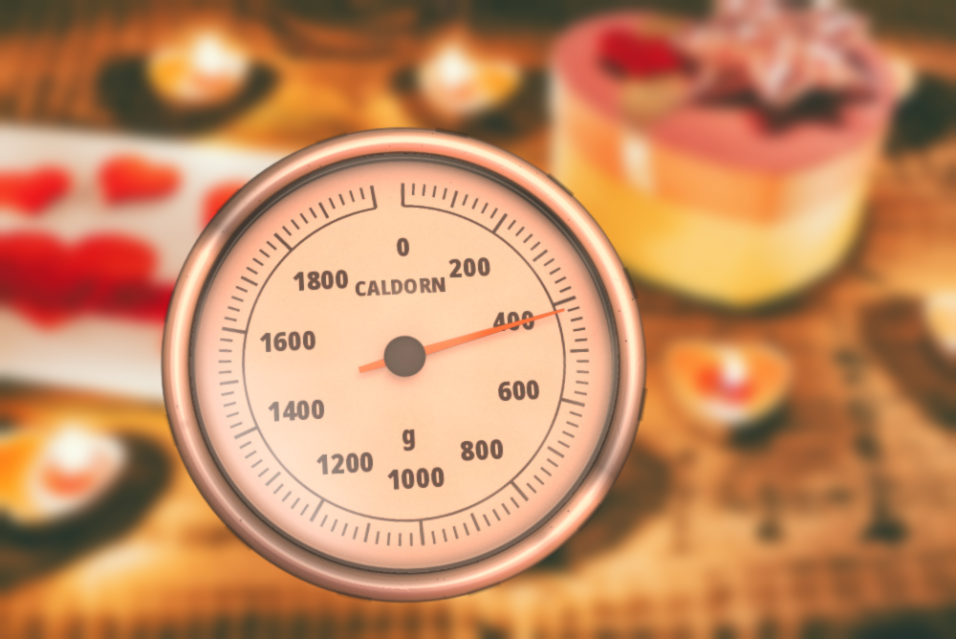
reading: {"value": 420, "unit": "g"}
